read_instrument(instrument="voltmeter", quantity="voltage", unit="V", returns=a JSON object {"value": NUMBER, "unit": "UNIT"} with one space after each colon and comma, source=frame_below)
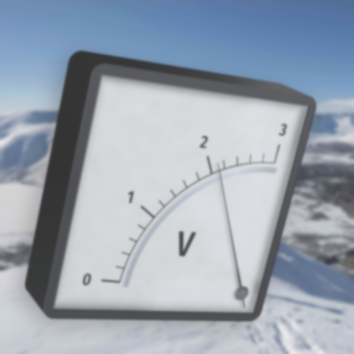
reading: {"value": 2.1, "unit": "V"}
